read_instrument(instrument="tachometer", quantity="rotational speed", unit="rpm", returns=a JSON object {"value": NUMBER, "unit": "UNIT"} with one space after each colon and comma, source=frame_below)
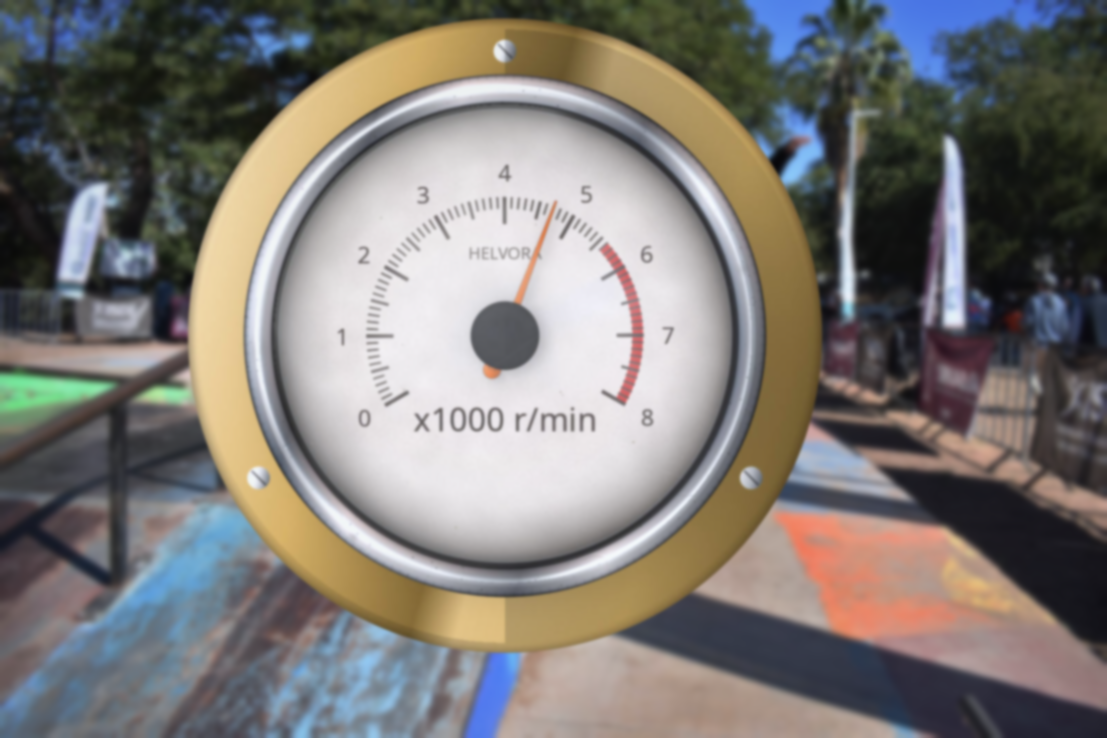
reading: {"value": 4700, "unit": "rpm"}
